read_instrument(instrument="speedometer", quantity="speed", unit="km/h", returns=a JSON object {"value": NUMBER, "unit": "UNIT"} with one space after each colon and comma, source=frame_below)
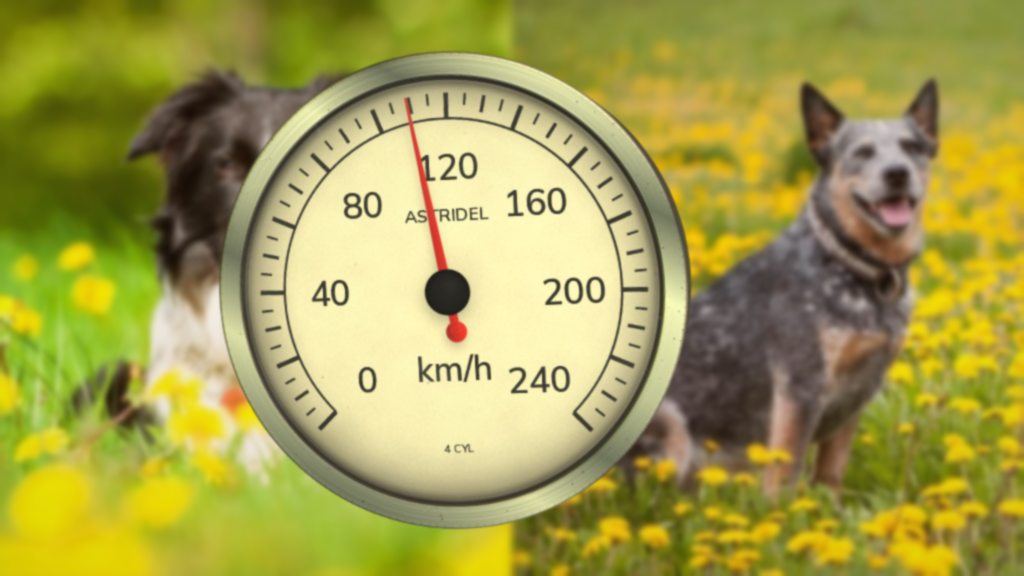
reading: {"value": 110, "unit": "km/h"}
